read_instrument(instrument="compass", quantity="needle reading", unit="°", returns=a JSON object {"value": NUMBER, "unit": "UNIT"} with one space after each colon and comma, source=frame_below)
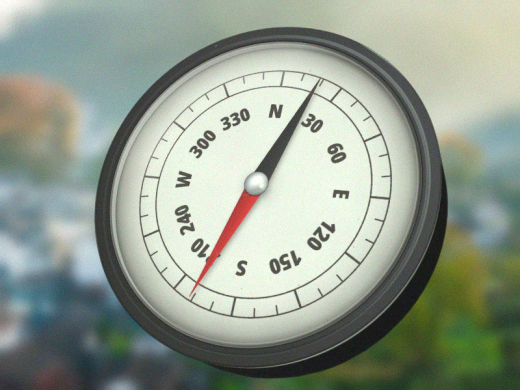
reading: {"value": 200, "unit": "°"}
